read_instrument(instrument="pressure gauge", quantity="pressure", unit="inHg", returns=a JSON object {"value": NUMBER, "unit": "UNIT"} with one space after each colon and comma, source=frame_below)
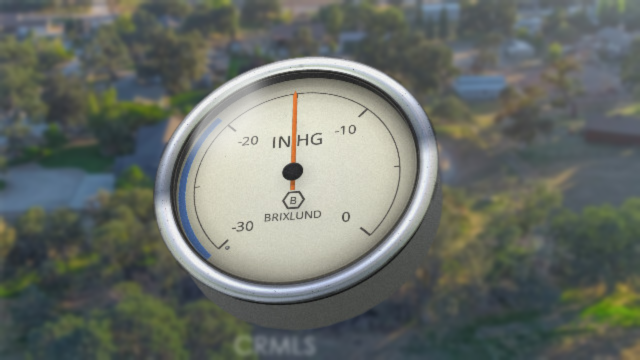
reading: {"value": -15, "unit": "inHg"}
